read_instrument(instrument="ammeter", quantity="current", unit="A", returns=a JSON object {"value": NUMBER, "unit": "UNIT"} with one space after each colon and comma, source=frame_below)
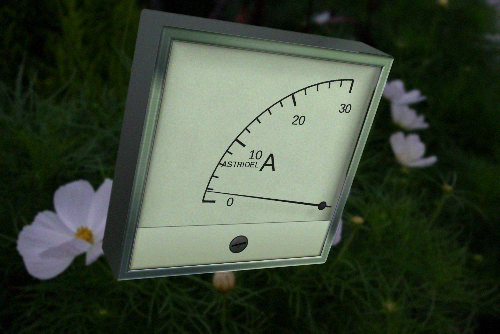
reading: {"value": 2, "unit": "A"}
